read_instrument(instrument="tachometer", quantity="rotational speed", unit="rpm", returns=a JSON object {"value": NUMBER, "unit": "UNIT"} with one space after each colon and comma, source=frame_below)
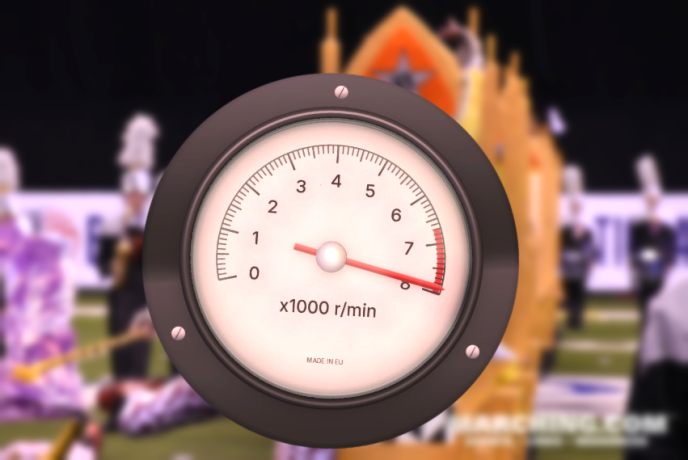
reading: {"value": 7900, "unit": "rpm"}
